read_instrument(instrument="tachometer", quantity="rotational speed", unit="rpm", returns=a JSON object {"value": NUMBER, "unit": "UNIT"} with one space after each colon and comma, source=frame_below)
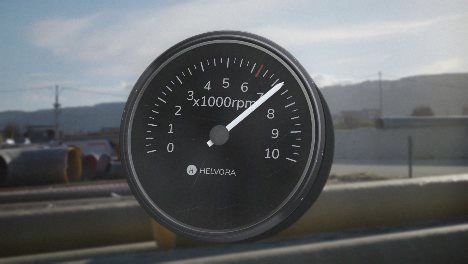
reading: {"value": 7250, "unit": "rpm"}
